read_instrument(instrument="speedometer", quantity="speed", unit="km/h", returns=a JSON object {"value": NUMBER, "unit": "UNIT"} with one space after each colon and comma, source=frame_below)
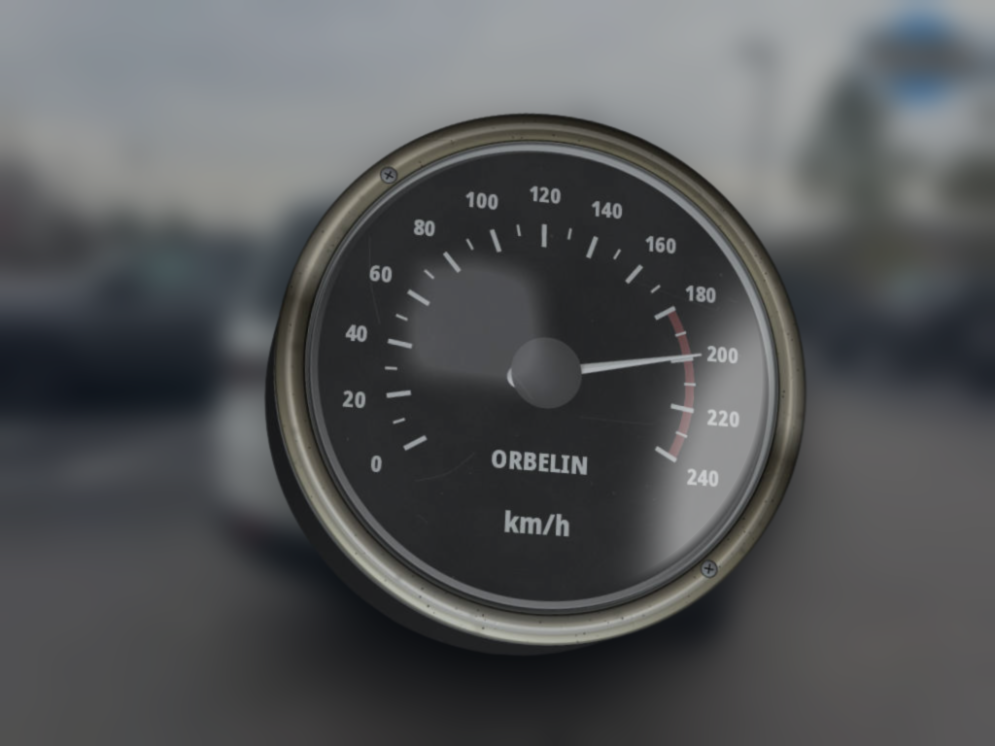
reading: {"value": 200, "unit": "km/h"}
